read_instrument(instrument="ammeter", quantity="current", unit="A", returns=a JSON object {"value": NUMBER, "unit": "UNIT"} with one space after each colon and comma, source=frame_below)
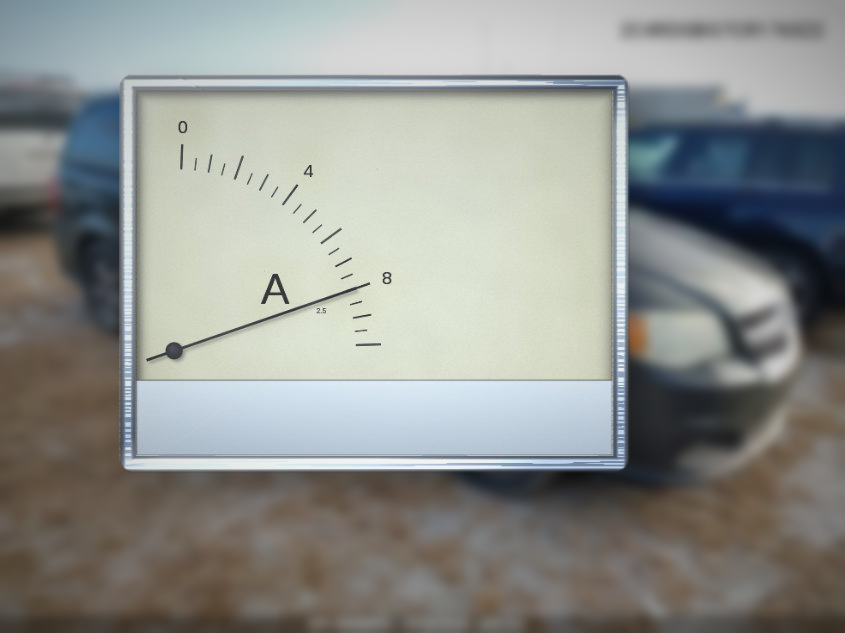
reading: {"value": 8, "unit": "A"}
